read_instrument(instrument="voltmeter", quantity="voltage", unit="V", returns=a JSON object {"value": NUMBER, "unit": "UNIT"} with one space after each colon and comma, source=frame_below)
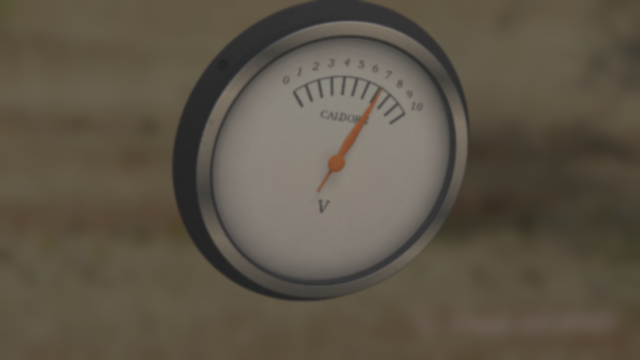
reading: {"value": 7, "unit": "V"}
